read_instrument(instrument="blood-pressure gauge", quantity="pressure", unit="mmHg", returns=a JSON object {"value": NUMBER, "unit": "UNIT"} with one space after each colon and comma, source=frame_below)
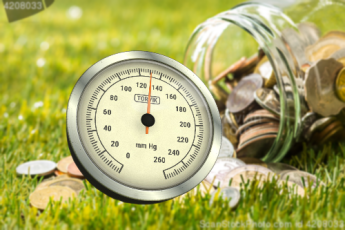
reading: {"value": 130, "unit": "mmHg"}
